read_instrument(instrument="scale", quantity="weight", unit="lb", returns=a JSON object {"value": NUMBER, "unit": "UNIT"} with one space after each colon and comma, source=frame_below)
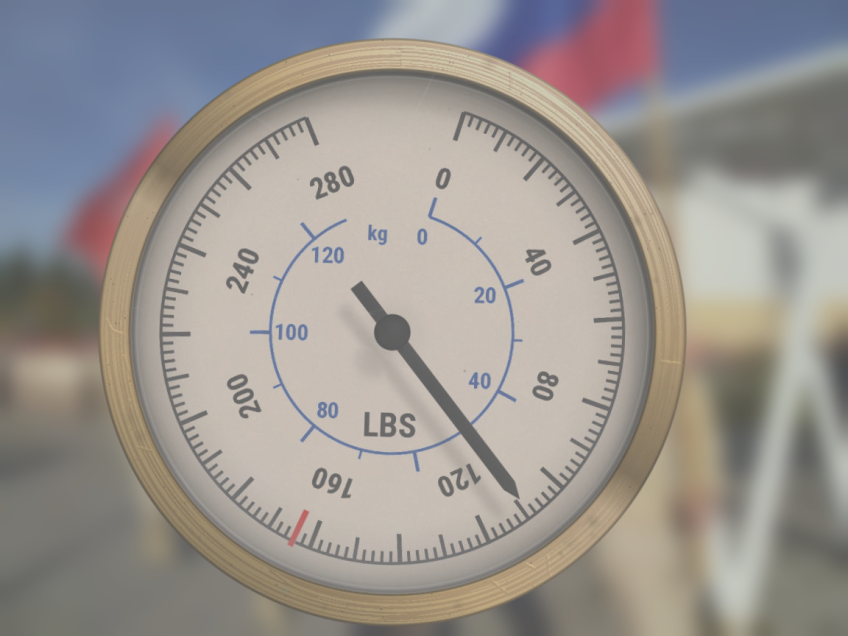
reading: {"value": 109, "unit": "lb"}
